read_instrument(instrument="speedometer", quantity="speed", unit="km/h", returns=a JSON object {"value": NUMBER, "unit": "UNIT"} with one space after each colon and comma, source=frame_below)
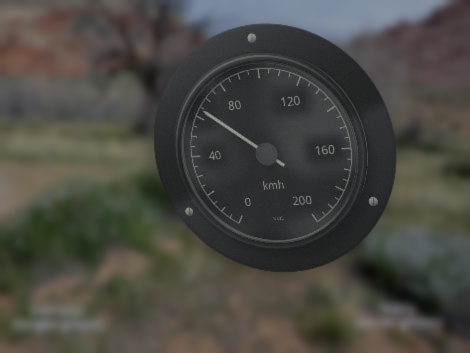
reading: {"value": 65, "unit": "km/h"}
